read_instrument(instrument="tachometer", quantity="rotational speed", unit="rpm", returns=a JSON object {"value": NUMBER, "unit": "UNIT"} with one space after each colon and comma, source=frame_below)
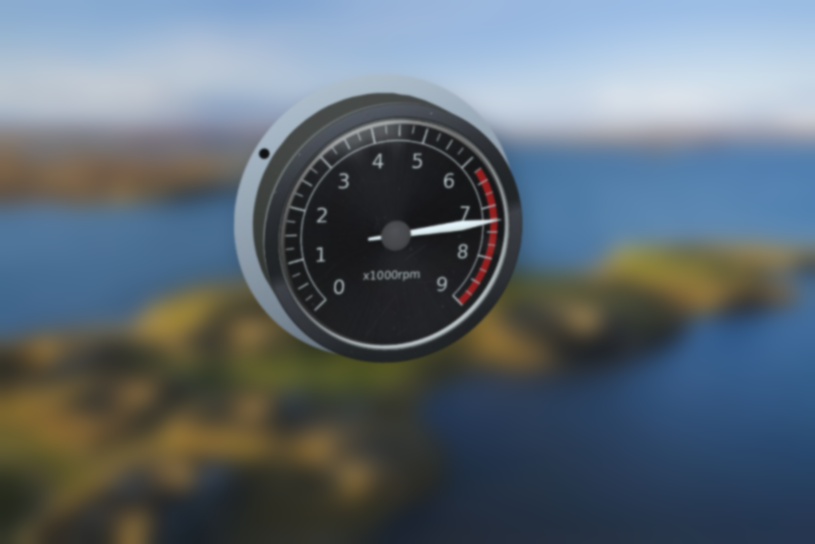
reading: {"value": 7250, "unit": "rpm"}
